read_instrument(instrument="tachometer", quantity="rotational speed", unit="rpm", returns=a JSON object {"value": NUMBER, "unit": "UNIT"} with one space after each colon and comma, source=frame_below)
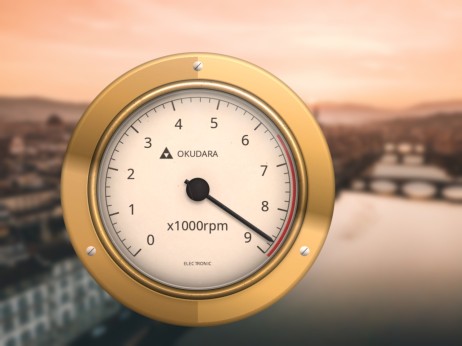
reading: {"value": 8700, "unit": "rpm"}
